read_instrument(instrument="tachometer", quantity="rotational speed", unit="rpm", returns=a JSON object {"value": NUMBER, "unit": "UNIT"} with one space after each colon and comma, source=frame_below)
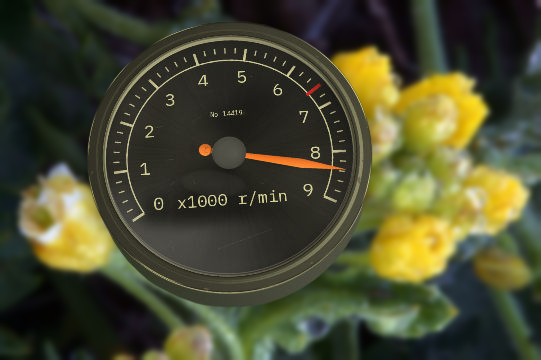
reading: {"value": 8400, "unit": "rpm"}
